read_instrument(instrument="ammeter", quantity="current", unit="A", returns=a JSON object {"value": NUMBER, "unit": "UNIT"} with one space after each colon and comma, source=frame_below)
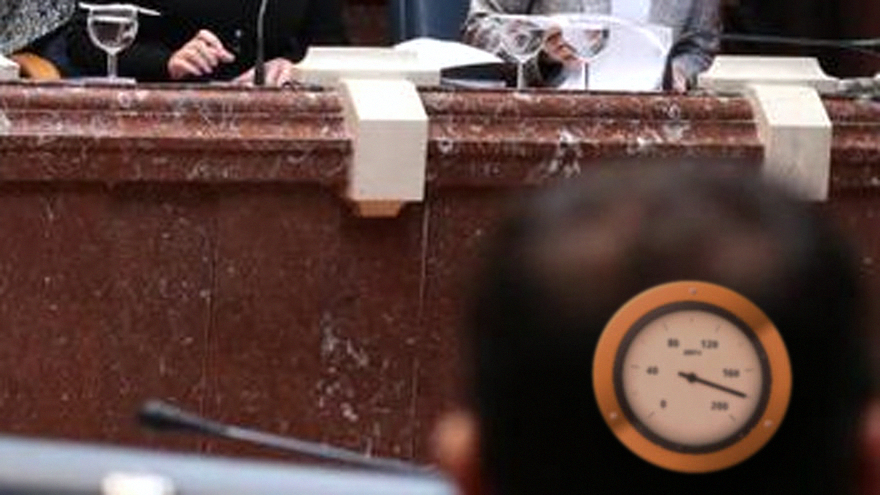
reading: {"value": 180, "unit": "A"}
